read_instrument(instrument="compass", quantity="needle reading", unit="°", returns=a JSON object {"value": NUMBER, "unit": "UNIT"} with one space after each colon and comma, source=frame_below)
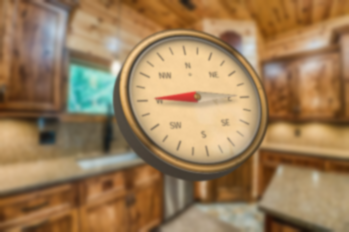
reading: {"value": 270, "unit": "°"}
